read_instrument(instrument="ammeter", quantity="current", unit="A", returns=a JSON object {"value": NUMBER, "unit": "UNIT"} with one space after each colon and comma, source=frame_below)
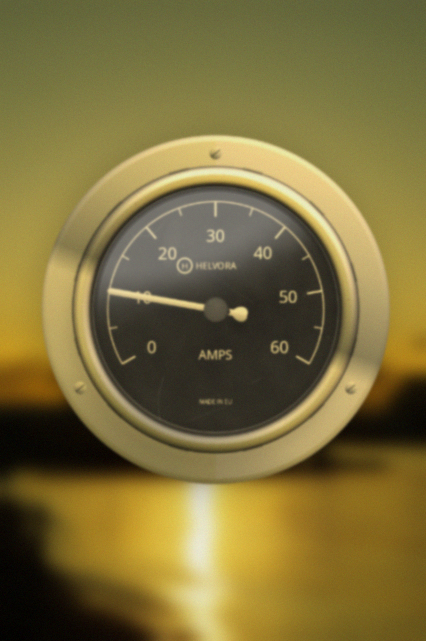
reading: {"value": 10, "unit": "A"}
